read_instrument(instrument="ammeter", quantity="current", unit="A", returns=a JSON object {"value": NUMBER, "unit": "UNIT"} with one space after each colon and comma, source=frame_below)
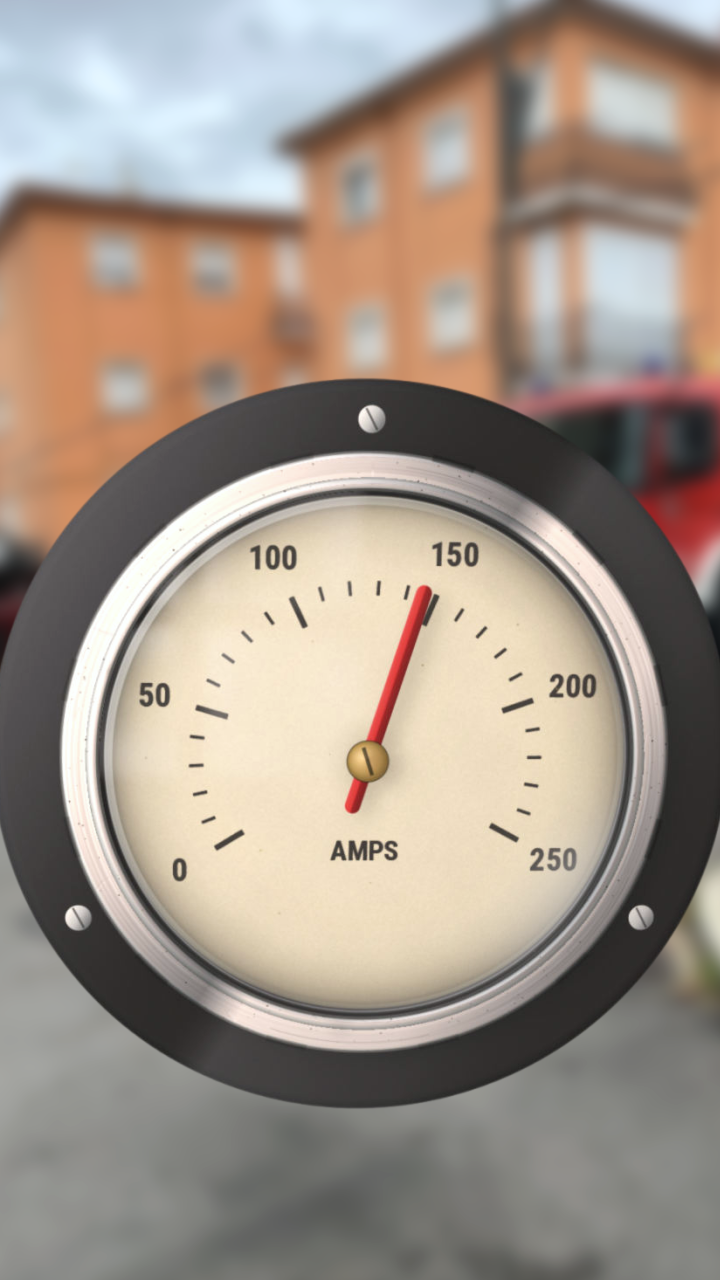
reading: {"value": 145, "unit": "A"}
